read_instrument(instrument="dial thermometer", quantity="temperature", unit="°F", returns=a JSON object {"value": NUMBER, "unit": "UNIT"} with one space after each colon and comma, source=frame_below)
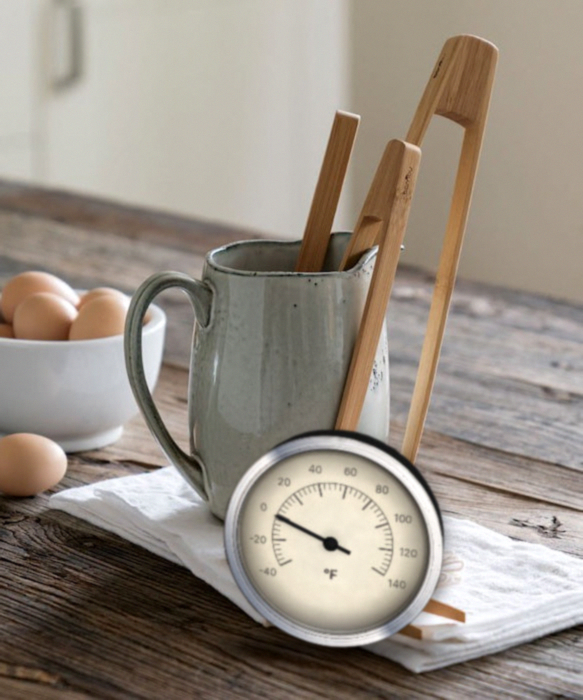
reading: {"value": 0, "unit": "°F"}
